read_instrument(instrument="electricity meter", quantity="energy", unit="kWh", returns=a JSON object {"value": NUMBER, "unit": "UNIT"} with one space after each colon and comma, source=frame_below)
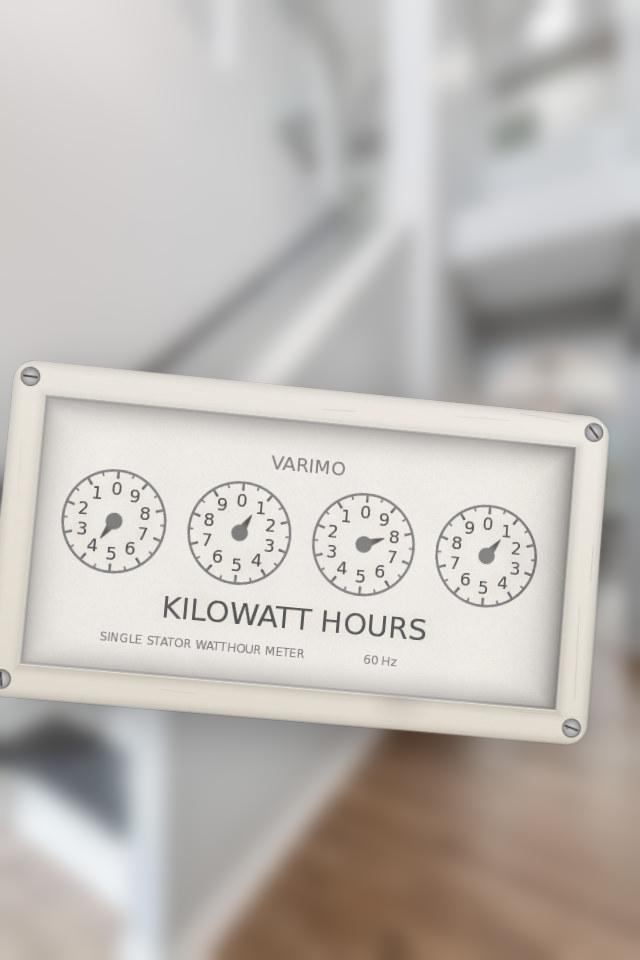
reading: {"value": 4081, "unit": "kWh"}
